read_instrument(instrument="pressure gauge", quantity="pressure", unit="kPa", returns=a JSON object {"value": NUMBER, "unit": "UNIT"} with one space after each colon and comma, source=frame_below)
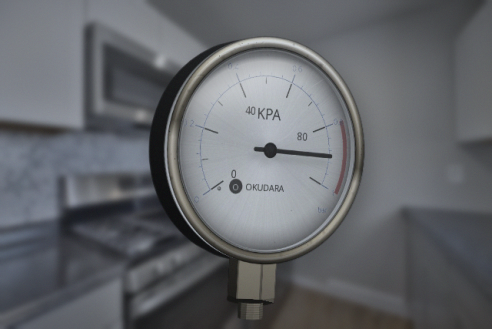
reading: {"value": 90, "unit": "kPa"}
